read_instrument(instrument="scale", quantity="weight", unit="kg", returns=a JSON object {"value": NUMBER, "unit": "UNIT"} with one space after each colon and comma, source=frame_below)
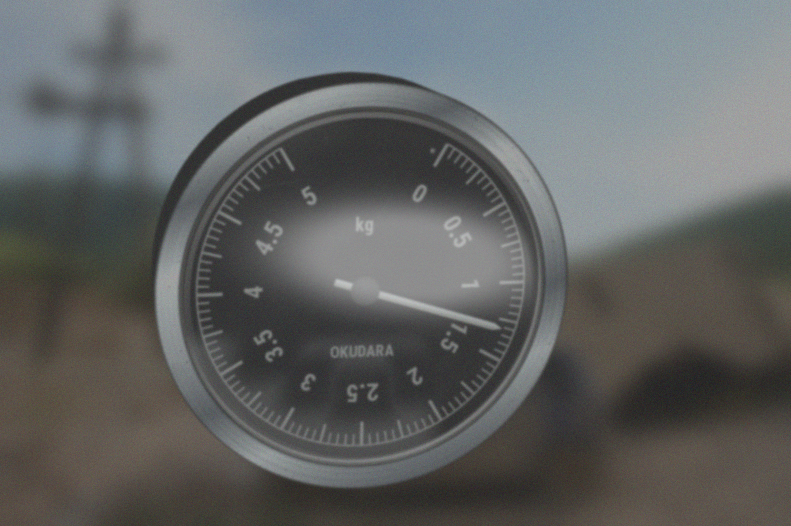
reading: {"value": 1.3, "unit": "kg"}
